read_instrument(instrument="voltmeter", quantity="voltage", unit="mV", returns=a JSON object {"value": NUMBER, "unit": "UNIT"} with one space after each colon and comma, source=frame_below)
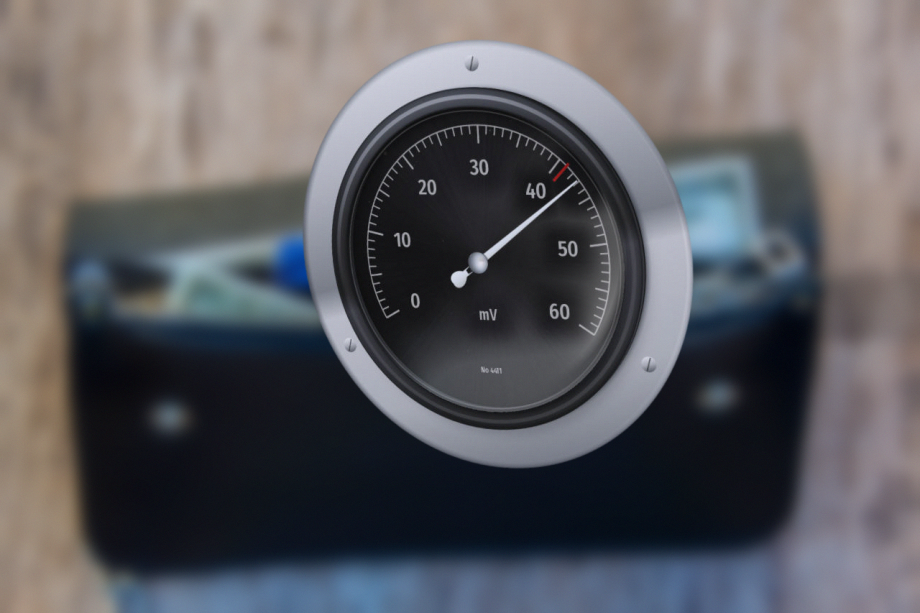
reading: {"value": 43, "unit": "mV"}
